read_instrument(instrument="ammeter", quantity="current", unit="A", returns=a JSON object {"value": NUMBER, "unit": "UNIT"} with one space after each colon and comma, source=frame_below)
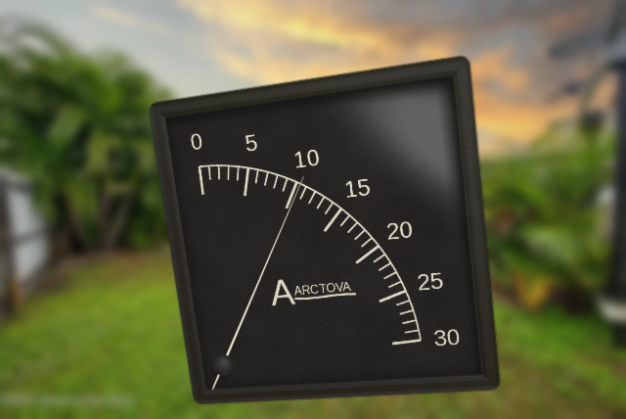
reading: {"value": 10.5, "unit": "A"}
